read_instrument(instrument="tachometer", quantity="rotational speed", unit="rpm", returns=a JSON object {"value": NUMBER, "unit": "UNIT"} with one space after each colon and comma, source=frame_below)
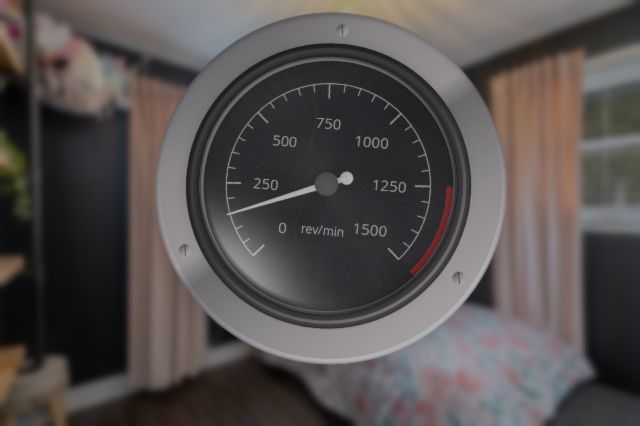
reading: {"value": 150, "unit": "rpm"}
